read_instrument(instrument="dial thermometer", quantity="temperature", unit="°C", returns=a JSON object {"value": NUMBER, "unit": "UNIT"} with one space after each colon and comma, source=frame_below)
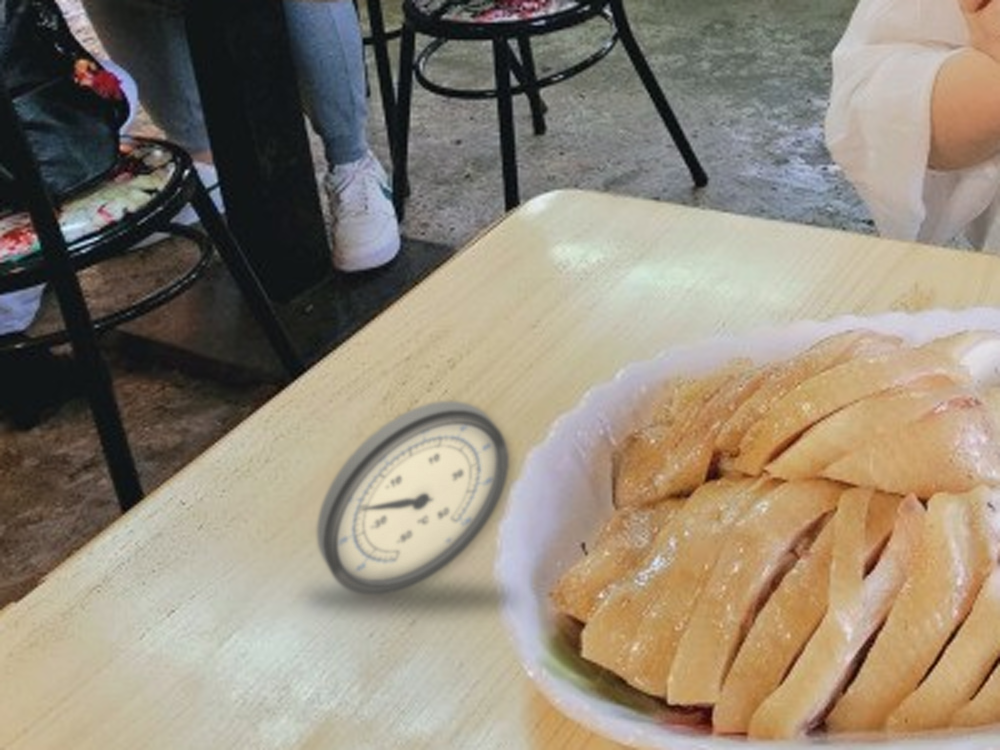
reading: {"value": -20, "unit": "°C"}
